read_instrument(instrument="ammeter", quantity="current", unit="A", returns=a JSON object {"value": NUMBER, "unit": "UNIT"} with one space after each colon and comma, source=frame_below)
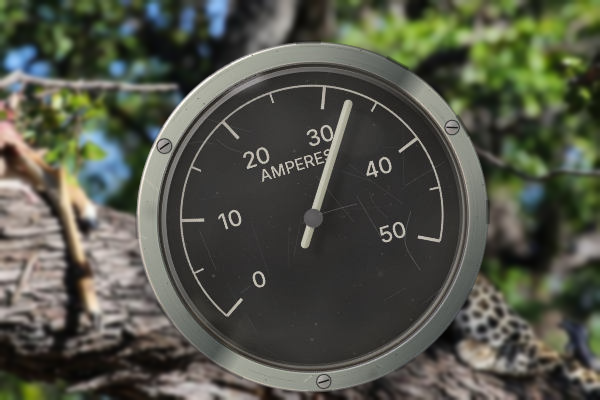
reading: {"value": 32.5, "unit": "A"}
